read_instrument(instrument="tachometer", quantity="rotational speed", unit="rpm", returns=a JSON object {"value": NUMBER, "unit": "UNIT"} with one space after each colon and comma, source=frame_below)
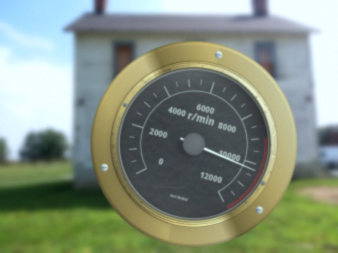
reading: {"value": 10250, "unit": "rpm"}
